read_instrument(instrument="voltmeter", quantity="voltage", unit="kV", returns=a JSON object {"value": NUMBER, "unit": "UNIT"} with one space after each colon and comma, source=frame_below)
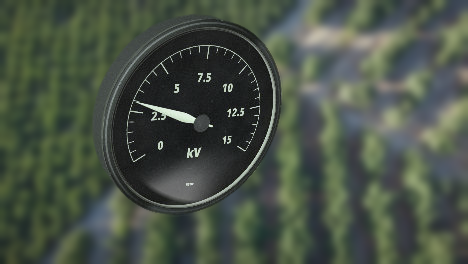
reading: {"value": 3, "unit": "kV"}
